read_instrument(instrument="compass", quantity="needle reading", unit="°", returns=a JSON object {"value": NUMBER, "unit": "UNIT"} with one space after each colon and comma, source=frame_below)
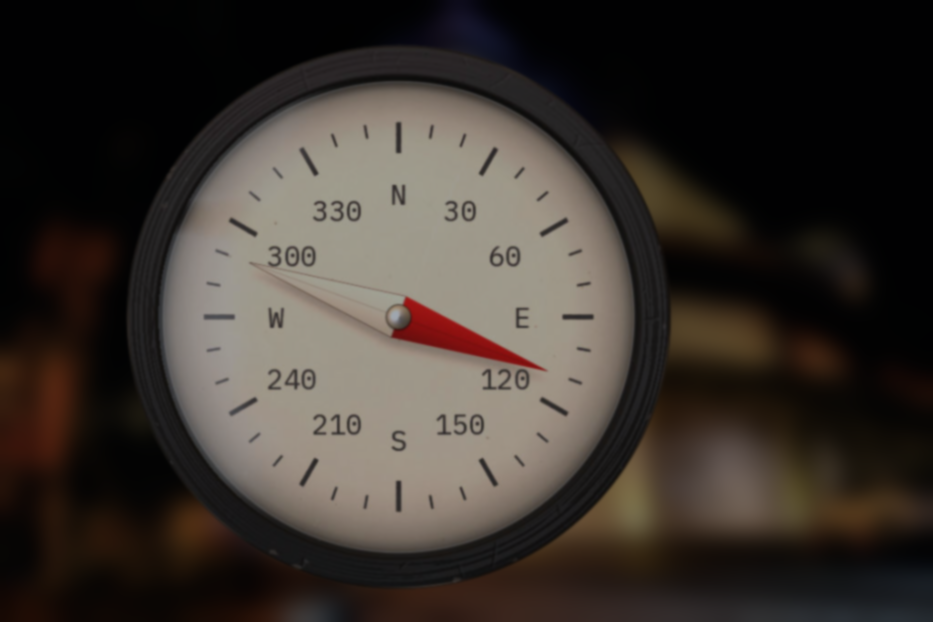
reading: {"value": 110, "unit": "°"}
